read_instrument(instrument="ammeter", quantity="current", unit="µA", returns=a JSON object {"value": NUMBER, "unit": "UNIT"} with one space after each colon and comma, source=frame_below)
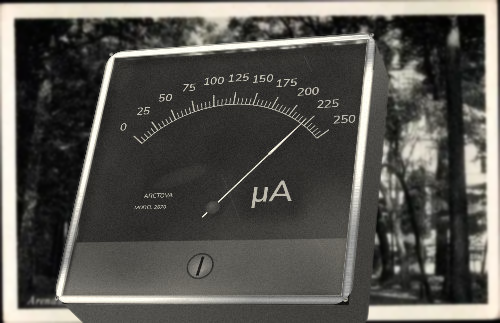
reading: {"value": 225, "unit": "µA"}
